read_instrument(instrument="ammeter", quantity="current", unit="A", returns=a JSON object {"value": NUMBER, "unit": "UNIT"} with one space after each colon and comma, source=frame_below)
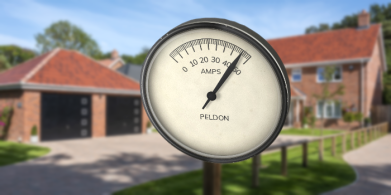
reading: {"value": 45, "unit": "A"}
